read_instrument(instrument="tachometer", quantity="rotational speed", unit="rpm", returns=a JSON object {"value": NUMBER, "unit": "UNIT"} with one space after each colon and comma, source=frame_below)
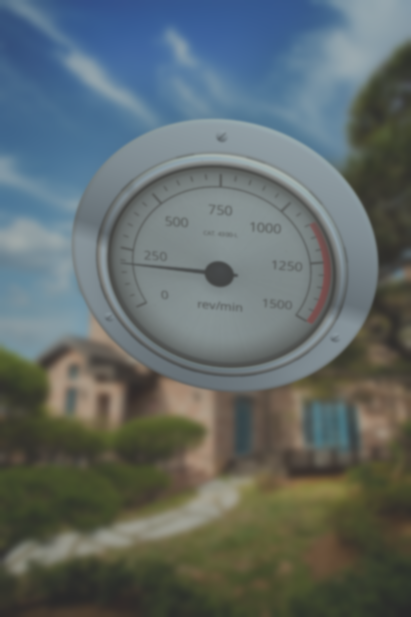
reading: {"value": 200, "unit": "rpm"}
